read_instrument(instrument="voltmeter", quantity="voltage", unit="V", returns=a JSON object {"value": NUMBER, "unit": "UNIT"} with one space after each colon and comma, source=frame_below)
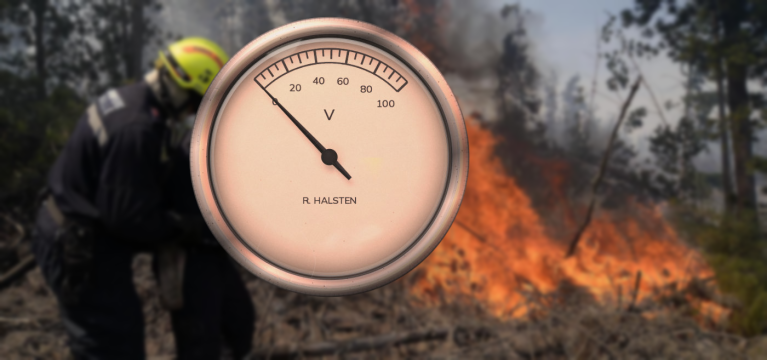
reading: {"value": 0, "unit": "V"}
